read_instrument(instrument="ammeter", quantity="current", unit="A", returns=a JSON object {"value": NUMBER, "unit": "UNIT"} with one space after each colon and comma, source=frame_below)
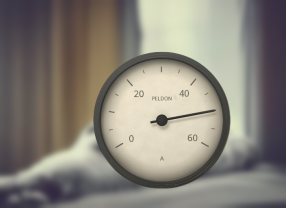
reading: {"value": 50, "unit": "A"}
